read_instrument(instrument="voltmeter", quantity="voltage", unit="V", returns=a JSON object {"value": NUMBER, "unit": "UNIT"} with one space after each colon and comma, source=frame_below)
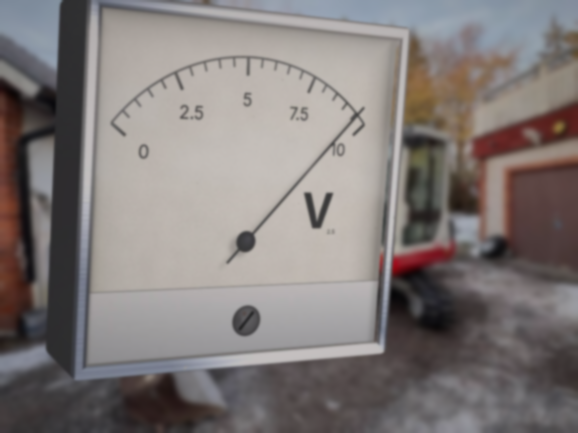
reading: {"value": 9.5, "unit": "V"}
